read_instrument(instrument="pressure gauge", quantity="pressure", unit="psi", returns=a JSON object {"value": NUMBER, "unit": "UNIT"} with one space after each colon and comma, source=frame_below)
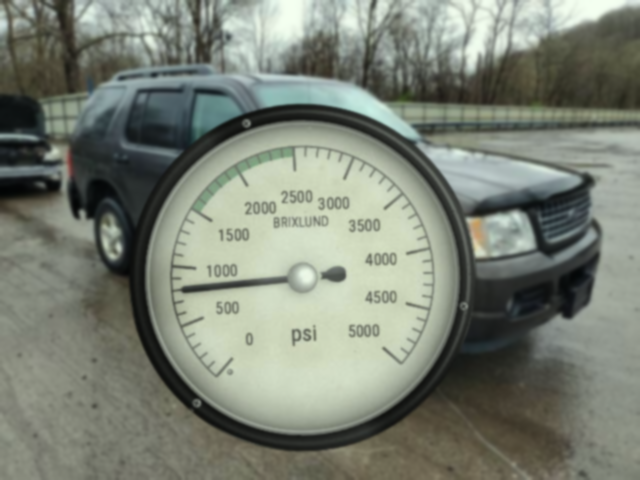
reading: {"value": 800, "unit": "psi"}
